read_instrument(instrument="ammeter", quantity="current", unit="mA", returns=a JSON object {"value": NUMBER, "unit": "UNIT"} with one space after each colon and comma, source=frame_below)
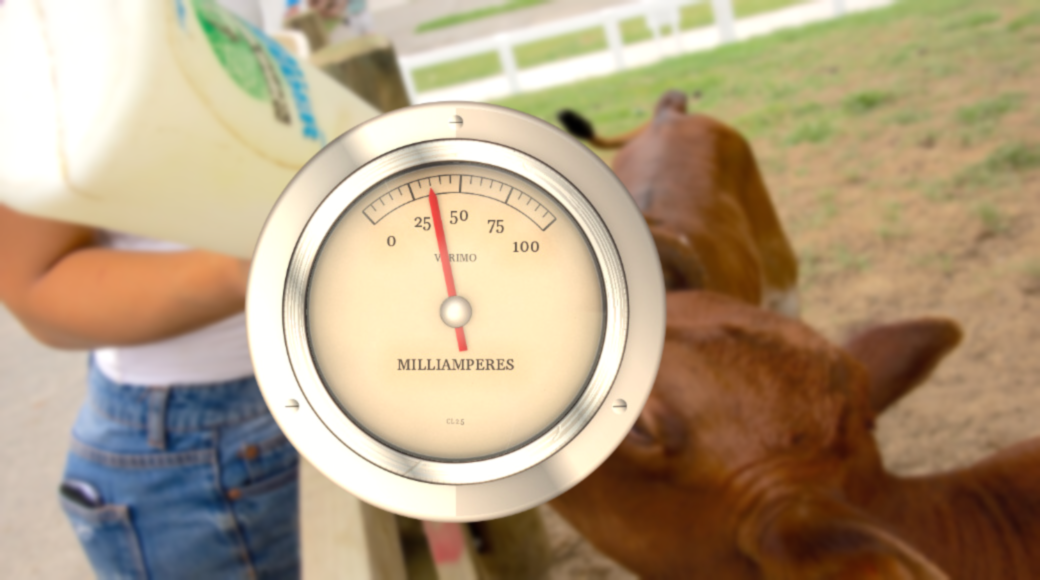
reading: {"value": 35, "unit": "mA"}
